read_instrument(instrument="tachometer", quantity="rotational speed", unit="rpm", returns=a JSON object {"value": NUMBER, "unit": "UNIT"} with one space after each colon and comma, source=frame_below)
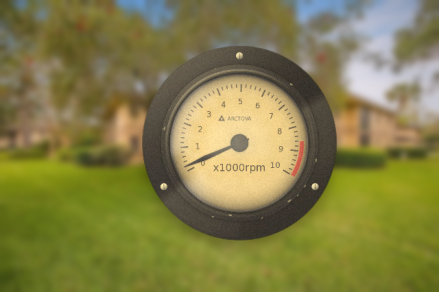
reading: {"value": 200, "unit": "rpm"}
